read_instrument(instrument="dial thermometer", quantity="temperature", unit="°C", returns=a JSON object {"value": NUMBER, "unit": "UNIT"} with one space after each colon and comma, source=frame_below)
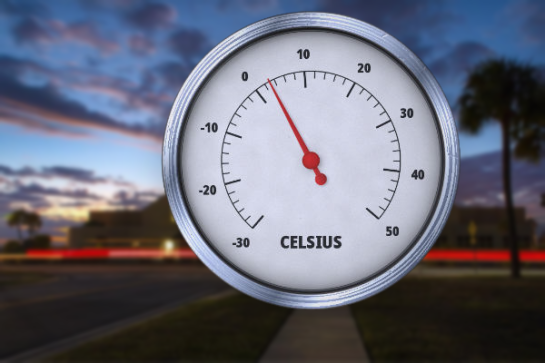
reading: {"value": 3, "unit": "°C"}
